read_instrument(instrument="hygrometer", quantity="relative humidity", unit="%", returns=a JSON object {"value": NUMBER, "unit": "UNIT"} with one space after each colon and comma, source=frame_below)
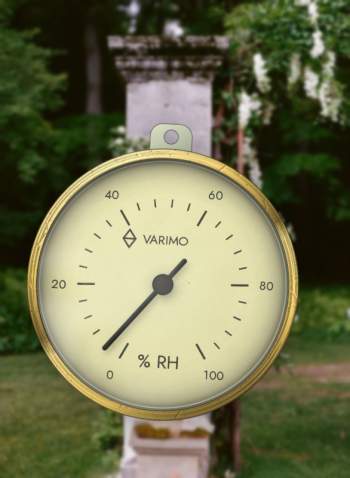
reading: {"value": 4, "unit": "%"}
